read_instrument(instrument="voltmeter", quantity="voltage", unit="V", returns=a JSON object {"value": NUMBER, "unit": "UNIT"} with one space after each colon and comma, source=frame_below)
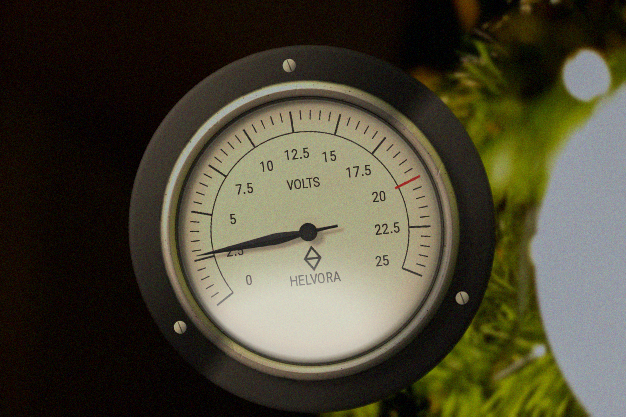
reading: {"value": 2.75, "unit": "V"}
